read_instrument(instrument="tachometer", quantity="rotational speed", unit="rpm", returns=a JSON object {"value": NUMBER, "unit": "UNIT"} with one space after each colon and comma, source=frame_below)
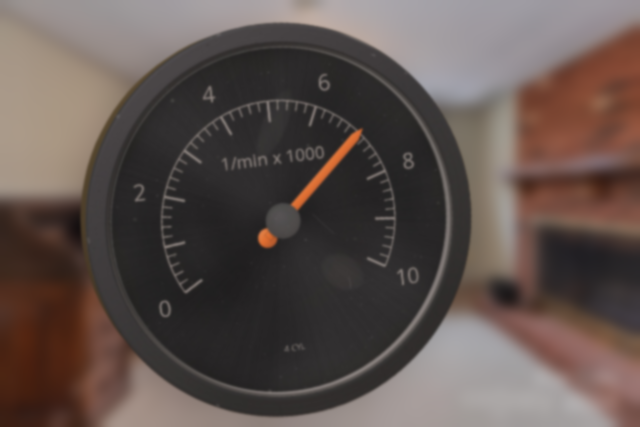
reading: {"value": 7000, "unit": "rpm"}
